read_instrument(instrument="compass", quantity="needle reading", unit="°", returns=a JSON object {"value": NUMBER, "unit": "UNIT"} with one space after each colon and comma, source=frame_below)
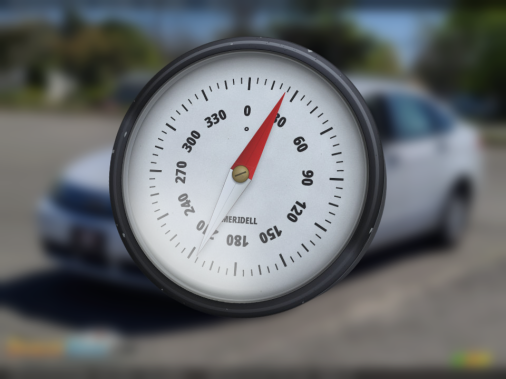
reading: {"value": 25, "unit": "°"}
